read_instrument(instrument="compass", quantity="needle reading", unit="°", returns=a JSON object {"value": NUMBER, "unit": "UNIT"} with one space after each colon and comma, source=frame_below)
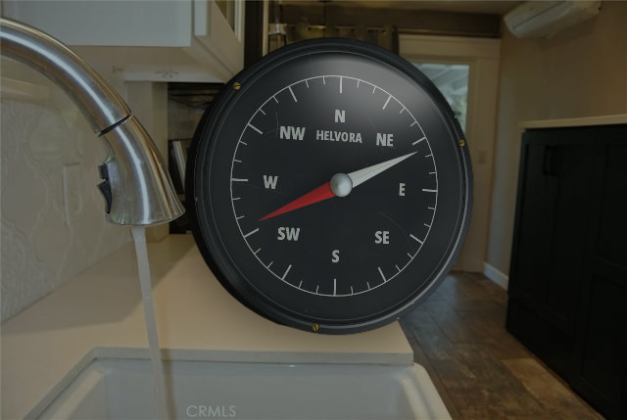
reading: {"value": 245, "unit": "°"}
